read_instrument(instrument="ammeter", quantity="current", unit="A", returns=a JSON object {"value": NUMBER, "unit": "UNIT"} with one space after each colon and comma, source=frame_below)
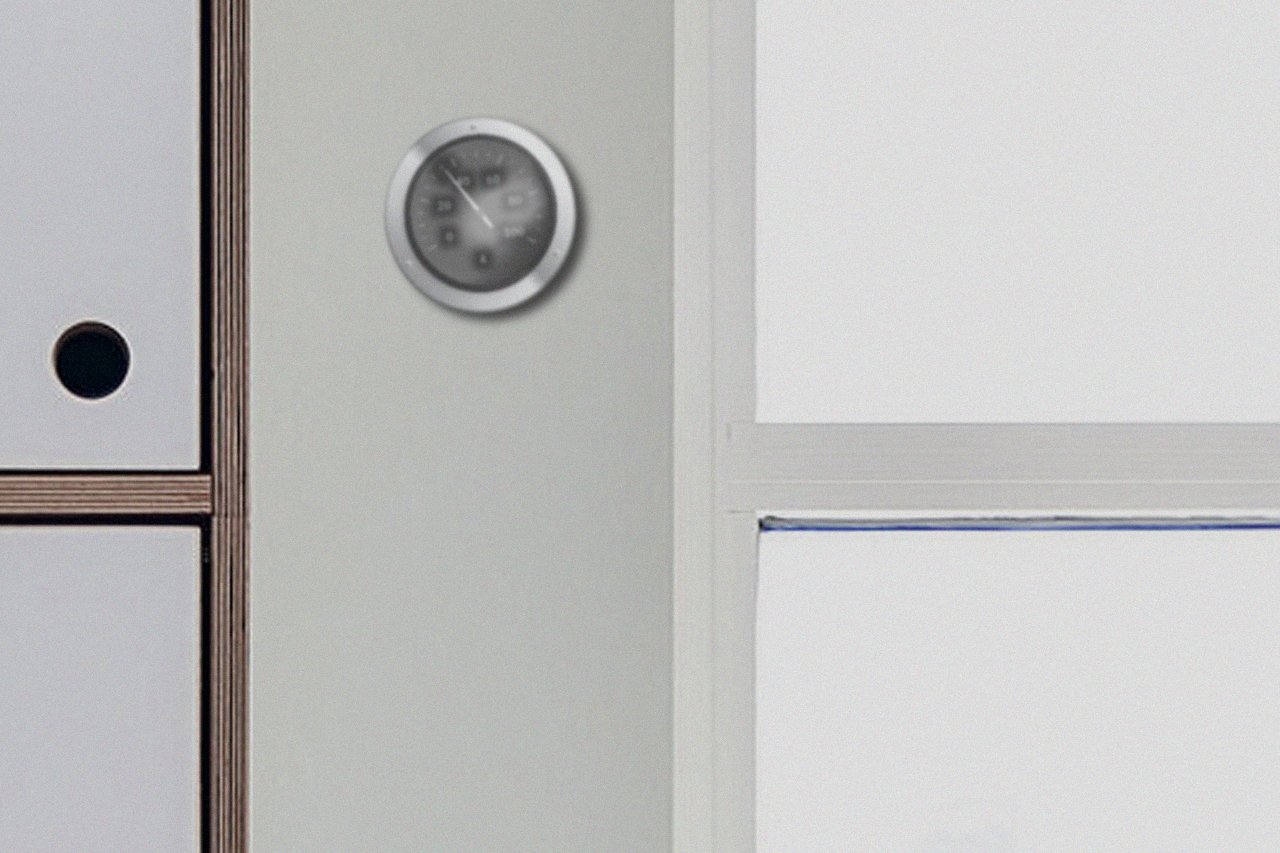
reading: {"value": 35, "unit": "A"}
